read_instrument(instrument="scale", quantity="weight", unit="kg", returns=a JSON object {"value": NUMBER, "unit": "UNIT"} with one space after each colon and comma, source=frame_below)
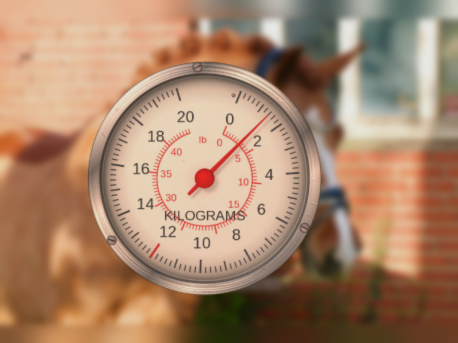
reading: {"value": 1.4, "unit": "kg"}
